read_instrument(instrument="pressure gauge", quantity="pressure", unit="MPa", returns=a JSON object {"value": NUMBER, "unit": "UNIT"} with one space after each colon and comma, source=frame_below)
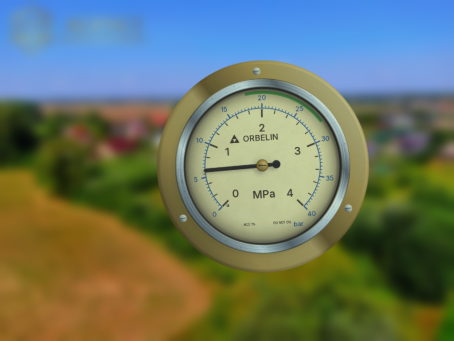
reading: {"value": 0.6, "unit": "MPa"}
